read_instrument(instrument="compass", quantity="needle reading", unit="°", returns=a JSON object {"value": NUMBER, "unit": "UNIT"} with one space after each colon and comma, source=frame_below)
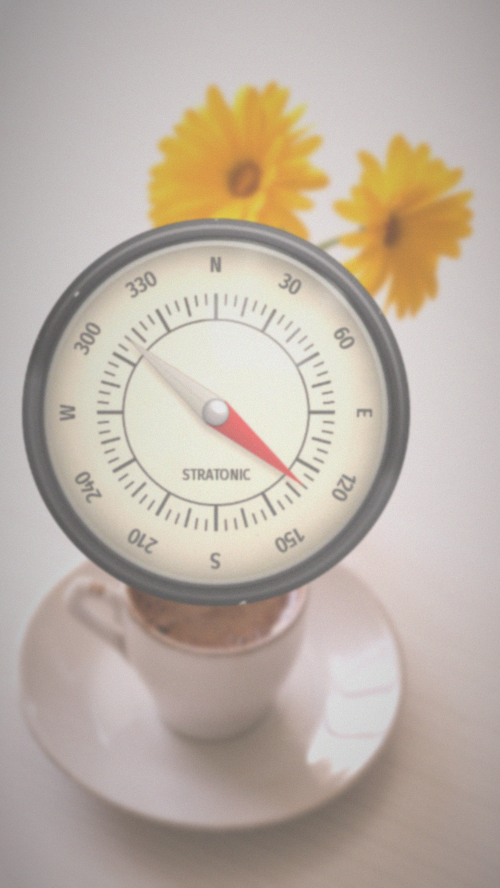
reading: {"value": 130, "unit": "°"}
